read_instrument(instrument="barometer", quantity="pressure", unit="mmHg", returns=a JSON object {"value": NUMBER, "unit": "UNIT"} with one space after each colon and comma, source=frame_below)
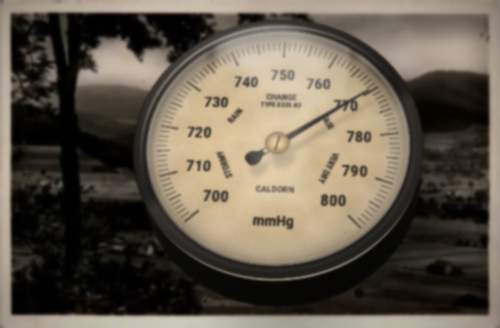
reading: {"value": 770, "unit": "mmHg"}
